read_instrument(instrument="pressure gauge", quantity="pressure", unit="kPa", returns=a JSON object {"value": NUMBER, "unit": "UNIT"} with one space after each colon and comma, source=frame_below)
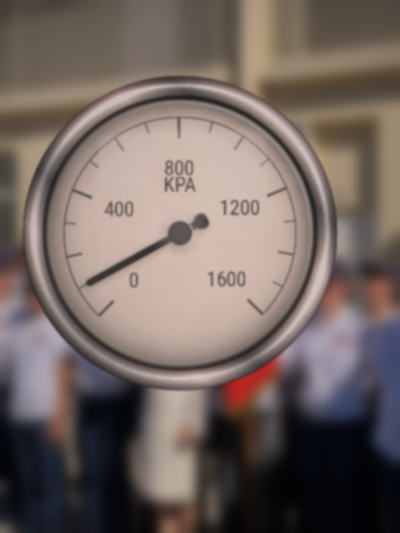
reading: {"value": 100, "unit": "kPa"}
